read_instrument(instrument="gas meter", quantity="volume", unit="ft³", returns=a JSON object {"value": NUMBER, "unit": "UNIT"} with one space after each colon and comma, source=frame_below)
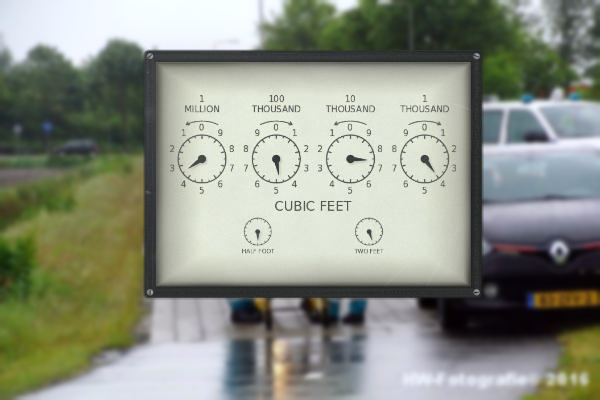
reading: {"value": 347400, "unit": "ft³"}
